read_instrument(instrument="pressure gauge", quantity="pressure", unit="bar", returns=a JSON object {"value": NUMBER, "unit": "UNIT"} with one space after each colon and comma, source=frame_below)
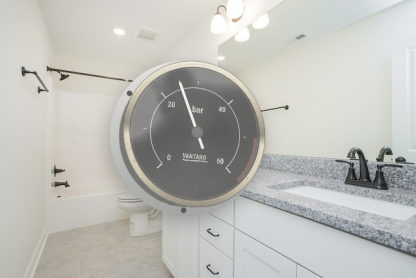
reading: {"value": 25, "unit": "bar"}
